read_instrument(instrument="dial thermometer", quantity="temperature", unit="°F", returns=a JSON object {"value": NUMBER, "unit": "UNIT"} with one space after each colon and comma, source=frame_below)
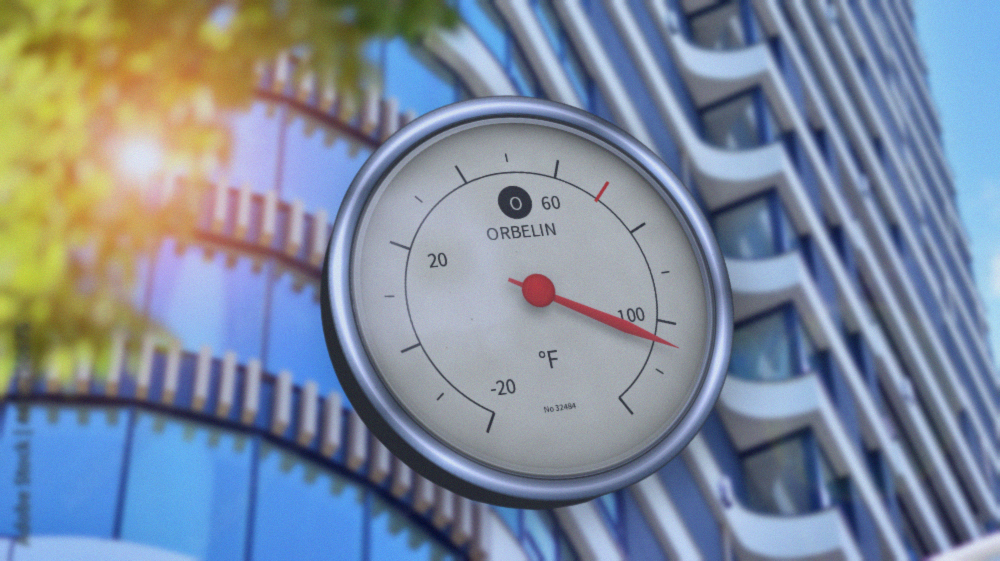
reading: {"value": 105, "unit": "°F"}
